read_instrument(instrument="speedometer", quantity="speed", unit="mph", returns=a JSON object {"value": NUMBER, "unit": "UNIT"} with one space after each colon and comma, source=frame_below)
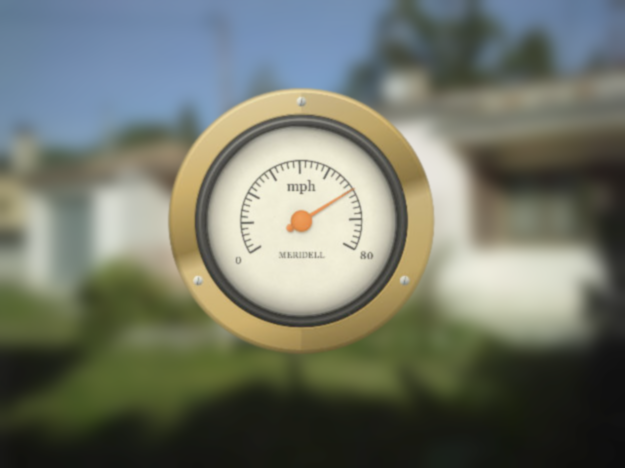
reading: {"value": 60, "unit": "mph"}
